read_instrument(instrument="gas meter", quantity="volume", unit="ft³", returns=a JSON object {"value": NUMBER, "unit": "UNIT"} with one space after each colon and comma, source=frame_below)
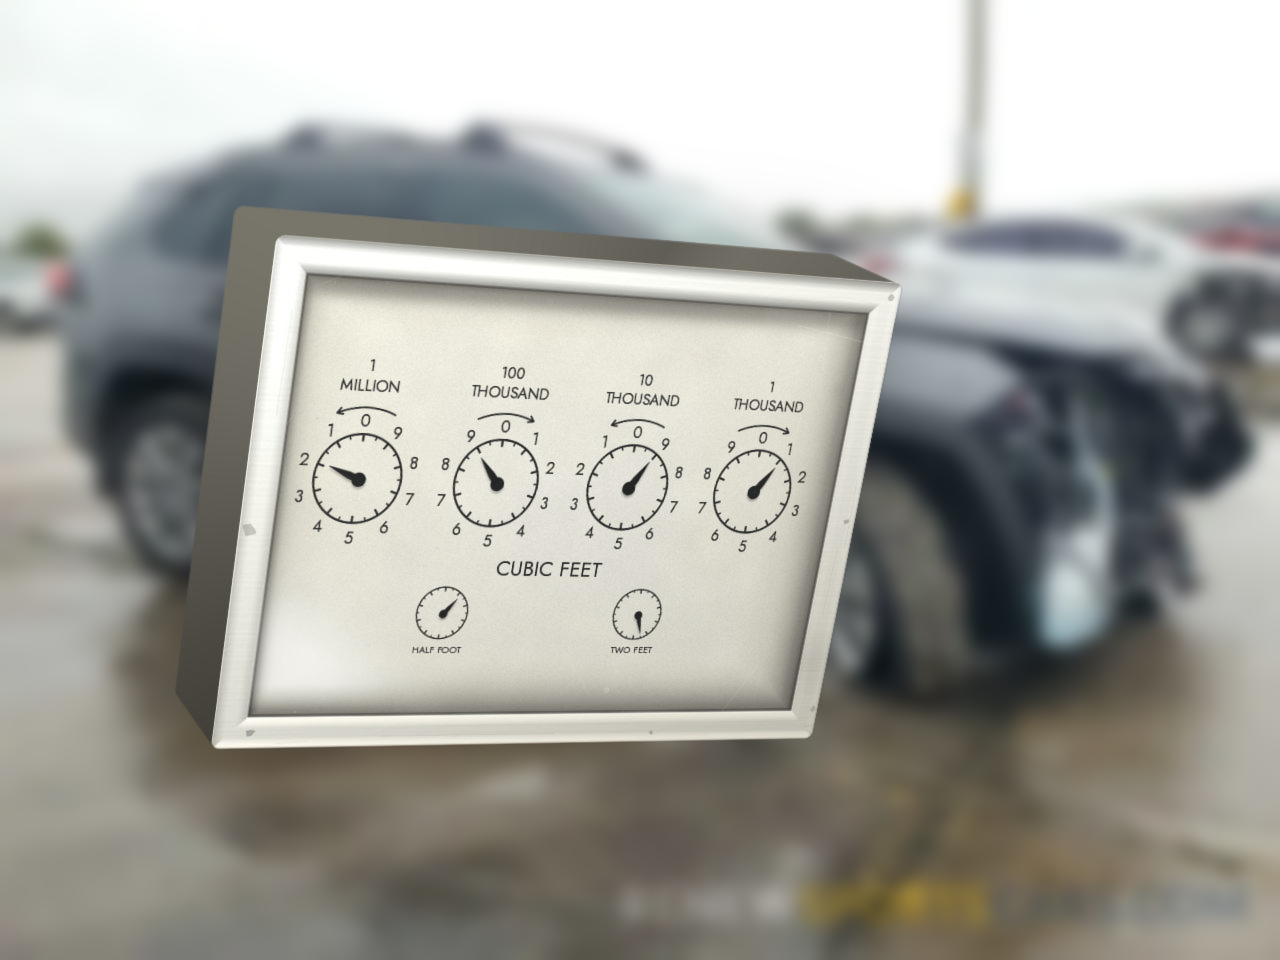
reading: {"value": 189100, "unit": "ft³"}
